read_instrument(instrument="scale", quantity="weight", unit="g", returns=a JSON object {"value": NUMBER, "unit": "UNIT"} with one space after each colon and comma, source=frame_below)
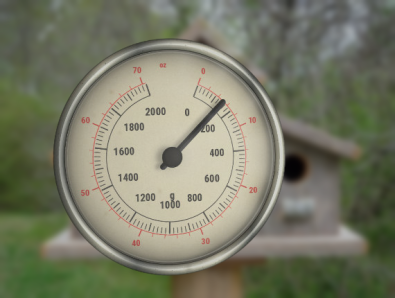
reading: {"value": 140, "unit": "g"}
